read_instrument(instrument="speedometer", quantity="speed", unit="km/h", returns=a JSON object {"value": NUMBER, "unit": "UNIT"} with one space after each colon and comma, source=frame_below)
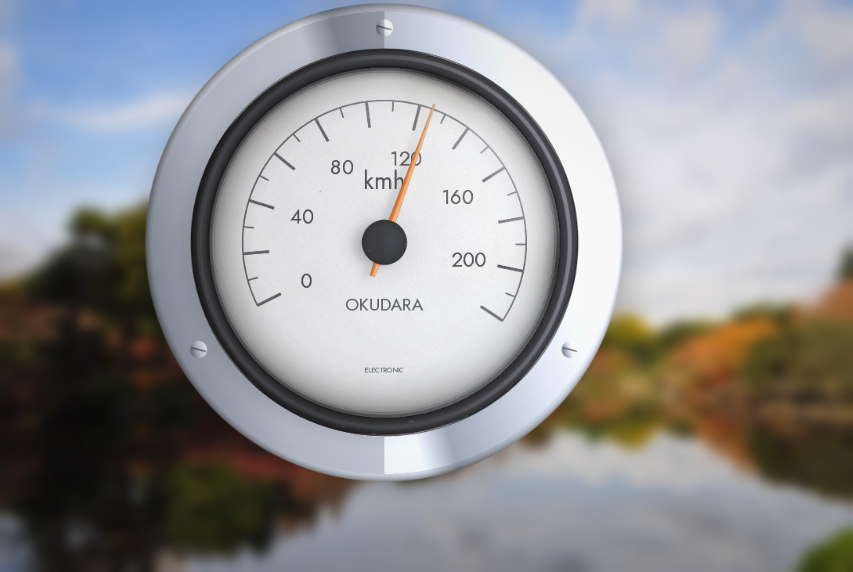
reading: {"value": 125, "unit": "km/h"}
